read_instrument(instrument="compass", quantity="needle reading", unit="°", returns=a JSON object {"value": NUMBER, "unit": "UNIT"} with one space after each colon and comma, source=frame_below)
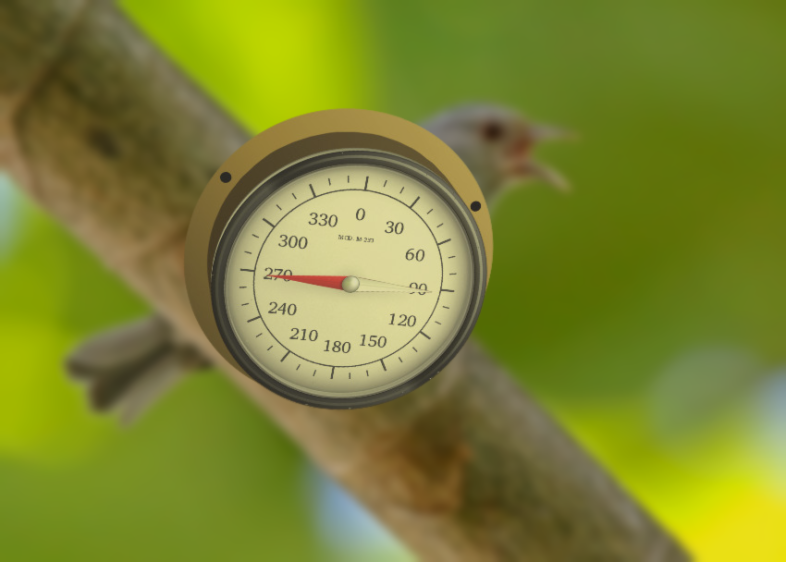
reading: {"value": 270, "unit": "°"}
